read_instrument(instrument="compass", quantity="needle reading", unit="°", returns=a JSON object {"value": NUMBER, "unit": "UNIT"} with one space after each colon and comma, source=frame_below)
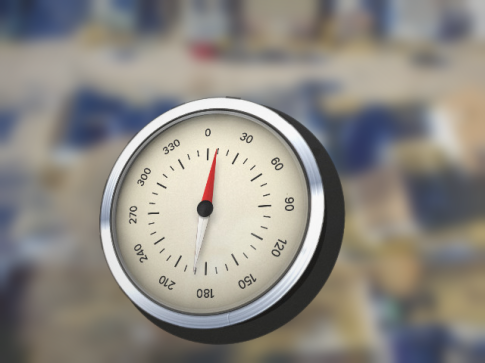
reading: {"value": 10, "unit": "°"}
